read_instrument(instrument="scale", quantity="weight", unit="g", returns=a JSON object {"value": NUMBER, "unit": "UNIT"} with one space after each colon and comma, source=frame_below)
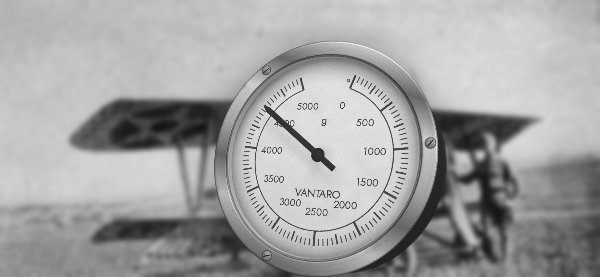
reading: {"value": 4500, "unit": "g"}
